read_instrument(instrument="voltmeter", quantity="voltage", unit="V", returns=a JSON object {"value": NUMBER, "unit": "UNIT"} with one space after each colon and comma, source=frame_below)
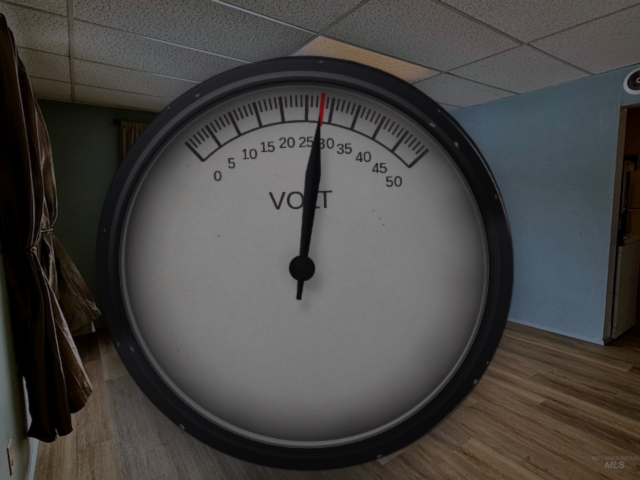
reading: {"value": 28, "unit": "V"}
